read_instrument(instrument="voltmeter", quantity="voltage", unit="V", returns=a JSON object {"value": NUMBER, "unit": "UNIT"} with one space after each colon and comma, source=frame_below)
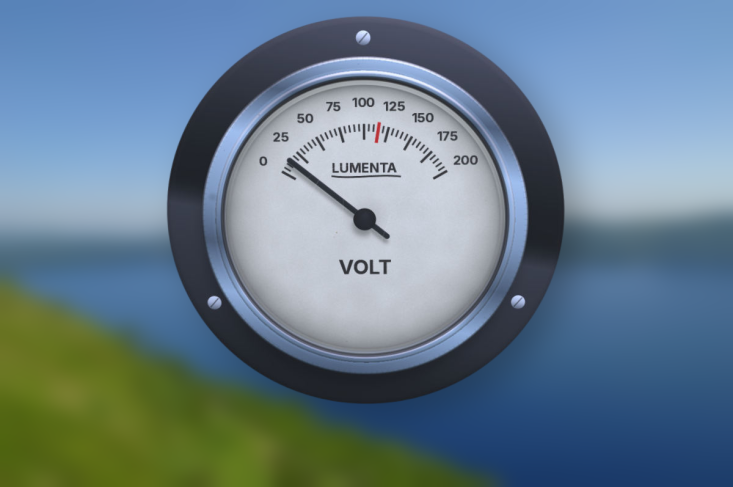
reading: {"value": 15, "unit": "V"}
